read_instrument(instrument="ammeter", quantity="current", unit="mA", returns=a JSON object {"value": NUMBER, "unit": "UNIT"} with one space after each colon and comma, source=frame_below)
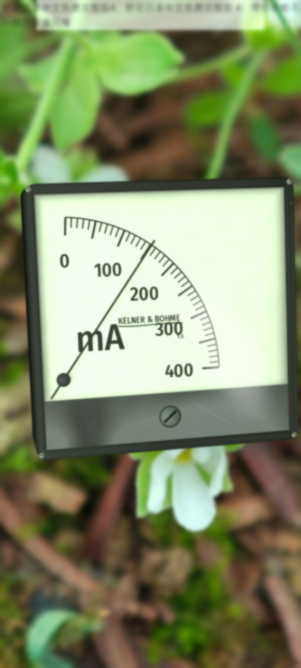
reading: {"value": 150, "unit": "mA"}
